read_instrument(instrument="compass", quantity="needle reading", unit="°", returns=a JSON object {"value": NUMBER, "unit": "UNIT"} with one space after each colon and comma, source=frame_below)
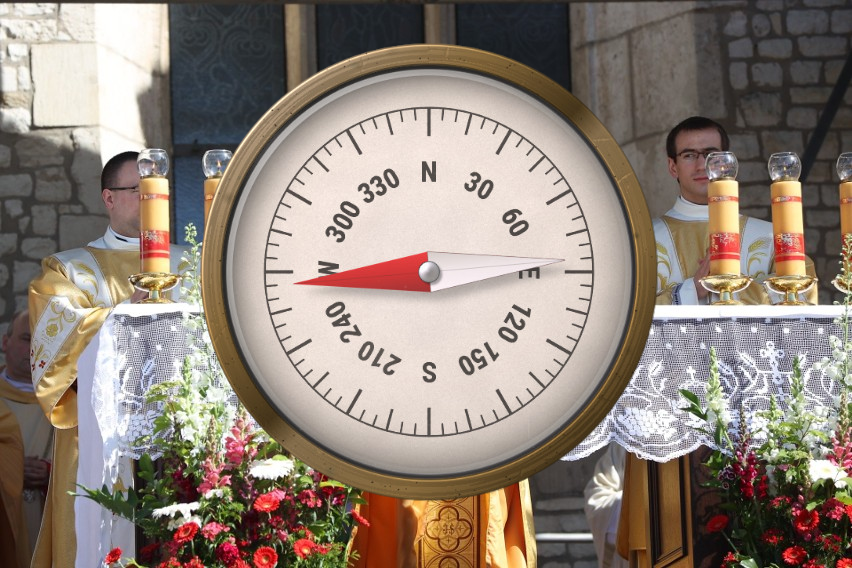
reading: {"value": 265, "unit": "°"}
